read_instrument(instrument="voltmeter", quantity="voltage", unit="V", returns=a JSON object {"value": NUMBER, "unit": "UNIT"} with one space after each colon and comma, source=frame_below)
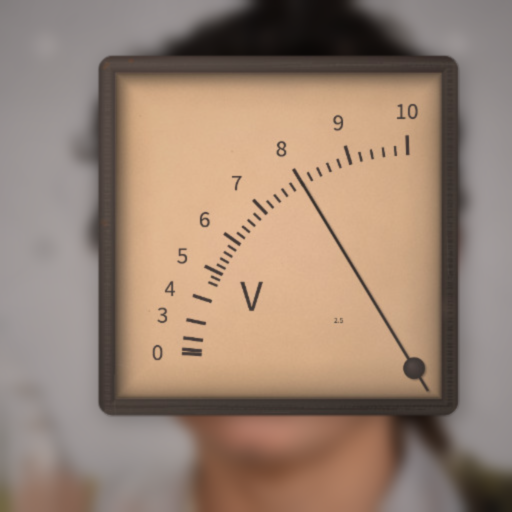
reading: {"value": 8, "unit": "V"}
